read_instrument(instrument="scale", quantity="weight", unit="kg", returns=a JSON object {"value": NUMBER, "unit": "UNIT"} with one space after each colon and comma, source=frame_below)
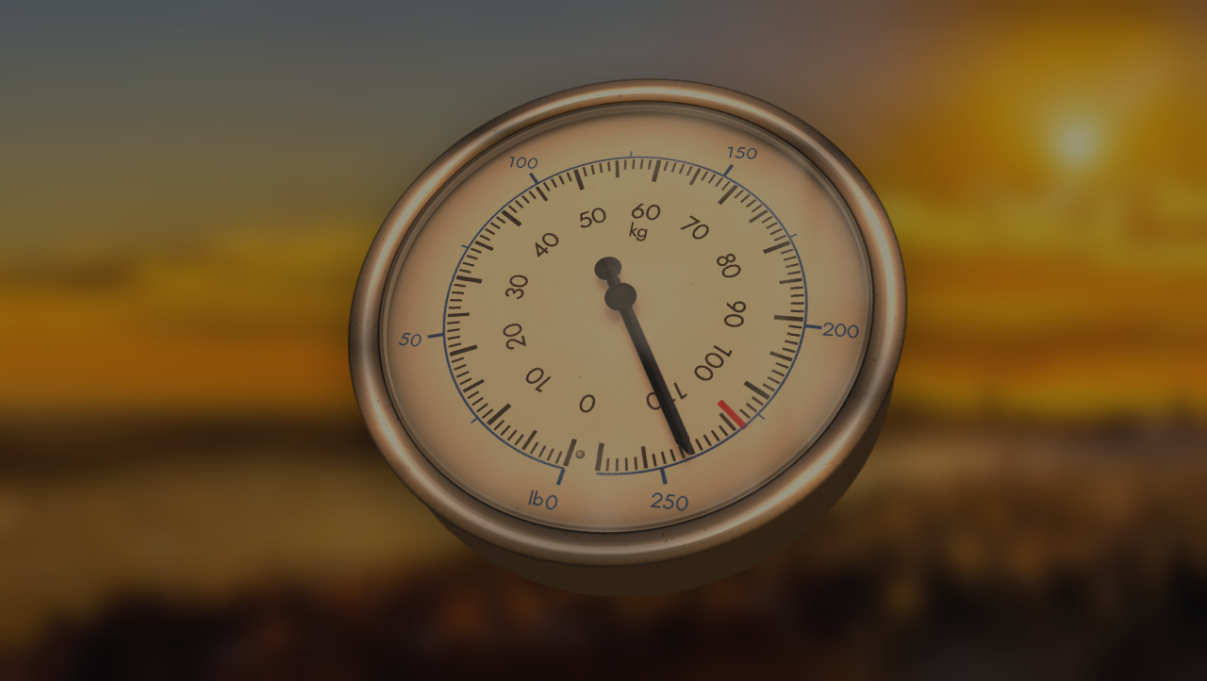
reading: {"value": 110.5, "unit": "kg"}
